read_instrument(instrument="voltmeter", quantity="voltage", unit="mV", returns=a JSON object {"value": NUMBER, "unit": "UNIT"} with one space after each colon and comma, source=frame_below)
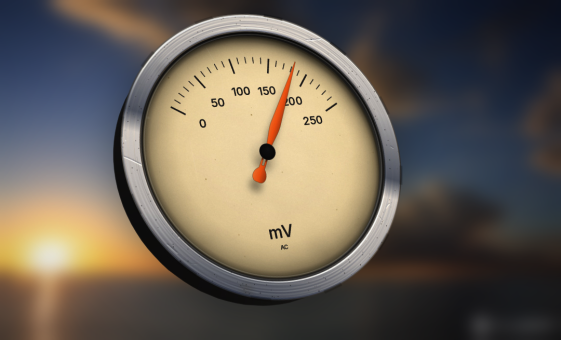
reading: {"value": 180, "unit": "mV"}
